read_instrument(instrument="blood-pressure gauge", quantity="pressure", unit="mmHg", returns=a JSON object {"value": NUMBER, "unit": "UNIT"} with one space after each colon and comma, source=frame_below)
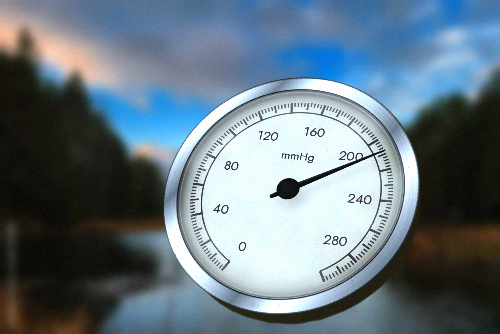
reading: {"value": 210, "unit": "mmHg"}
